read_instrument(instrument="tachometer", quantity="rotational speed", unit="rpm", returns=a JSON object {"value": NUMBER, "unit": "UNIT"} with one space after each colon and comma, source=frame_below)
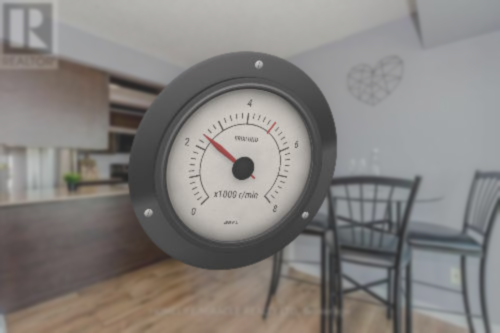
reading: {"value": 2400, "unit": "rpm"}
